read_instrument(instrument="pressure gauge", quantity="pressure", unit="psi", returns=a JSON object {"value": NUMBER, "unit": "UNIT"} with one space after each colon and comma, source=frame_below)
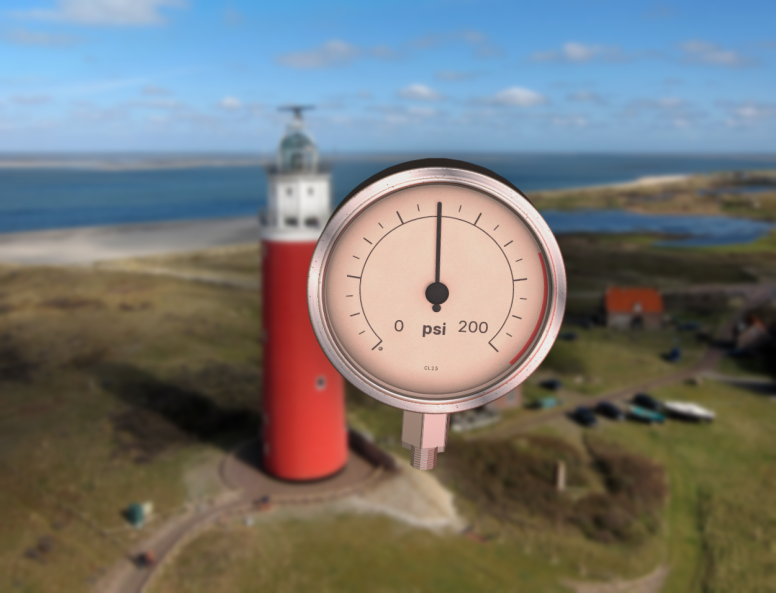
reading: {"value": 100, "unit": "psi"}
